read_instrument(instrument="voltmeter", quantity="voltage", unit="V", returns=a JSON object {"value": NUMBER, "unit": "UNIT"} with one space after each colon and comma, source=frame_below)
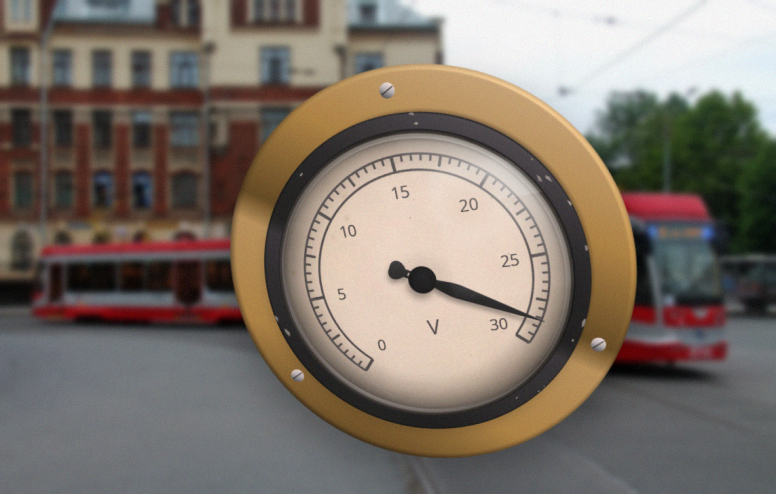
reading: {"value": 28.5, "unit": "V"}
